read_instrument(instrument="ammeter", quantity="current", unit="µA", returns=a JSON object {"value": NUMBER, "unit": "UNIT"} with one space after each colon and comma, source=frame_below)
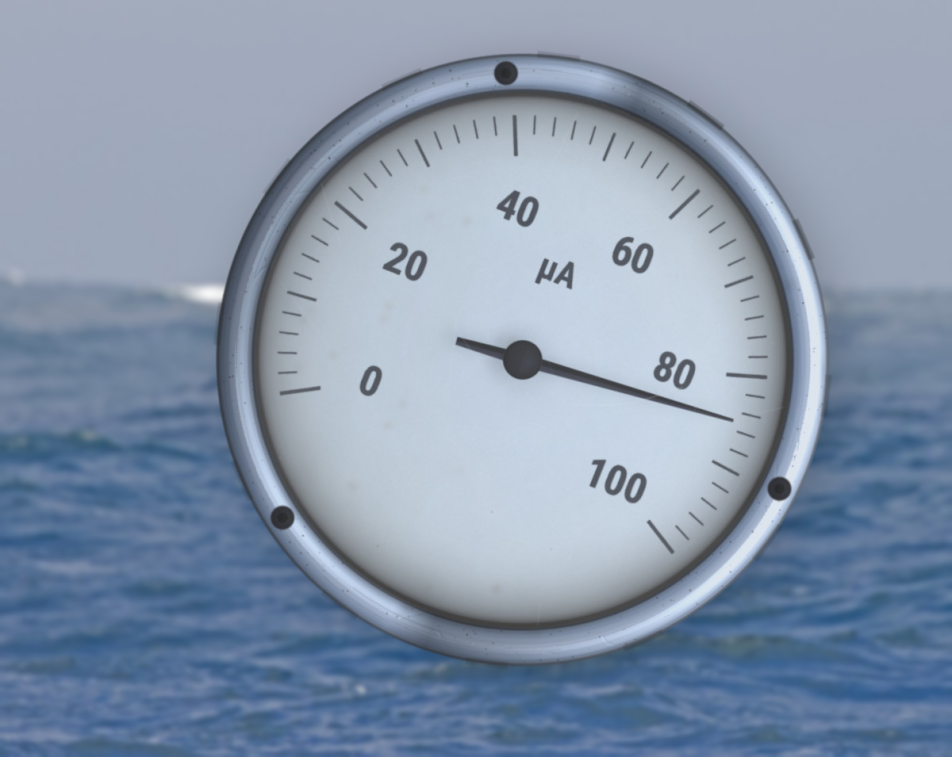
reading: {"value": 85, "unit": "µA"}
